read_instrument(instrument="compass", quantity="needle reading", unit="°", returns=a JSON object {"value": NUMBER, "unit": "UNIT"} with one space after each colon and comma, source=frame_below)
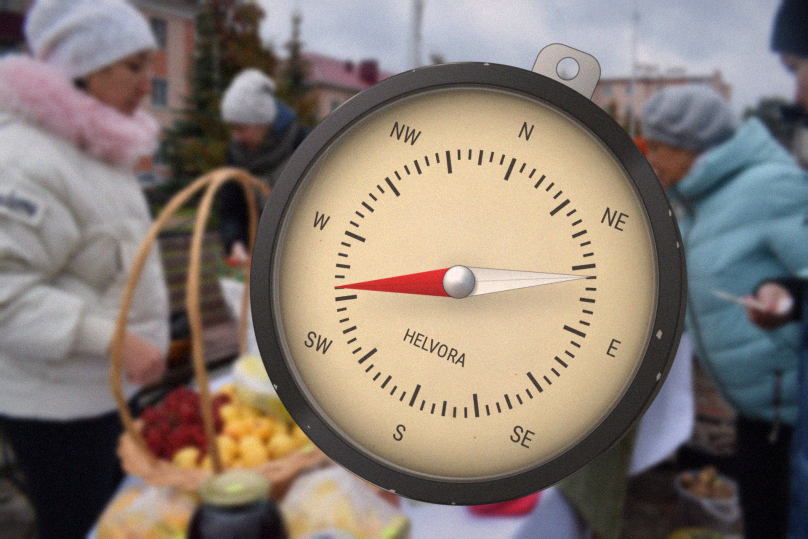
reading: {"value": 245, "unit": "°"}
